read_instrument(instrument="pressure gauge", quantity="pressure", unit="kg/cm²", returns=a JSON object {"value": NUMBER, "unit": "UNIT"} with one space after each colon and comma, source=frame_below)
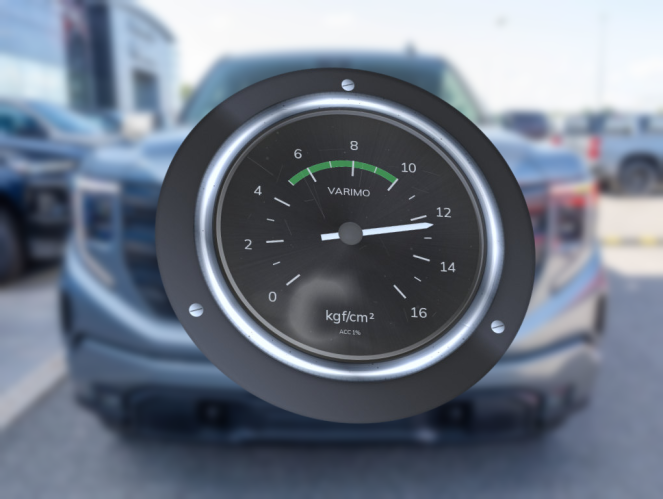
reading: {"value": 12.5, "unit": "kg/cm²"}
